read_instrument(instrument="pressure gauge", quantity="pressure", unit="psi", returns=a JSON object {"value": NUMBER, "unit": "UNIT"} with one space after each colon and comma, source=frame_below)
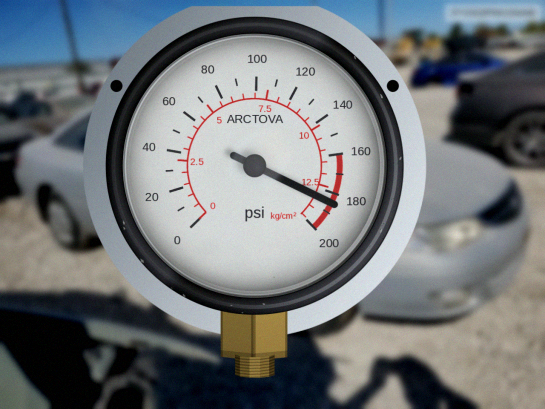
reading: {"value": 185, "unit": "psi"}
